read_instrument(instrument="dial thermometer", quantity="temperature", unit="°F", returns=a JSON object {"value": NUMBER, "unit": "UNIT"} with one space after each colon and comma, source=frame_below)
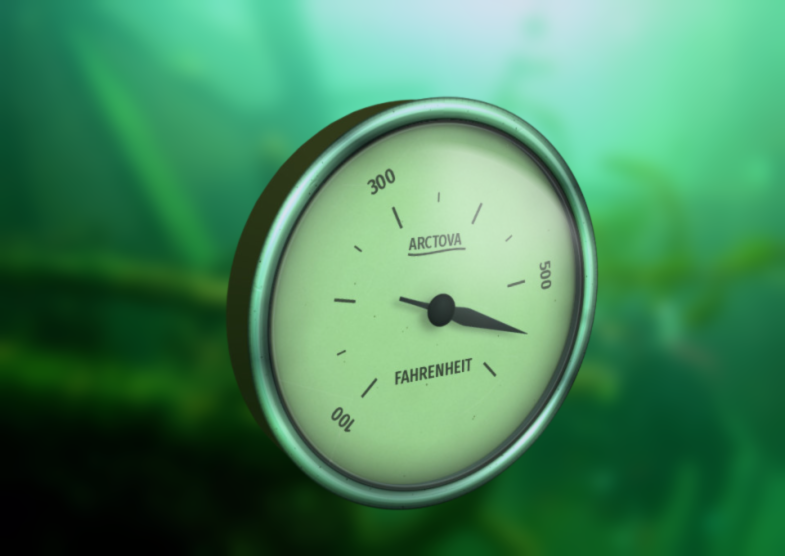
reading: {"value": 550, "unit": "°F"}
